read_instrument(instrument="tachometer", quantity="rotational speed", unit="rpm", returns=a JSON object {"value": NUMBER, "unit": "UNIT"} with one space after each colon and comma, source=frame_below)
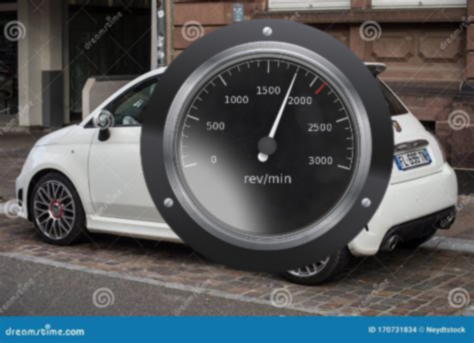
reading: {"value": 1800, "unit": "rpm"}
